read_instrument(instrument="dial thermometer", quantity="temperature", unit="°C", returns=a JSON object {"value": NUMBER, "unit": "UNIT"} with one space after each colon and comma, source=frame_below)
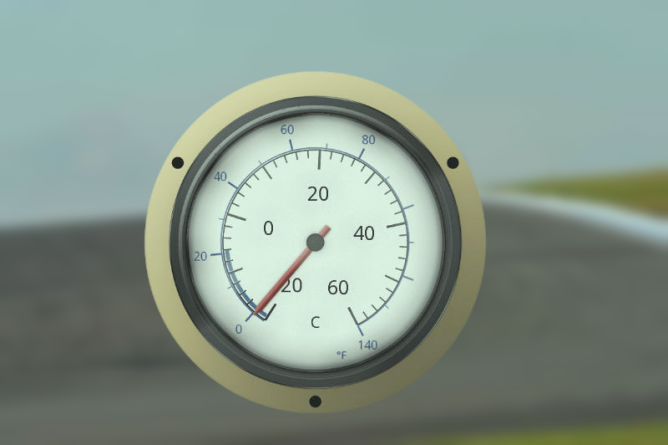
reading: {"value": -18, "unit": "°C"}
